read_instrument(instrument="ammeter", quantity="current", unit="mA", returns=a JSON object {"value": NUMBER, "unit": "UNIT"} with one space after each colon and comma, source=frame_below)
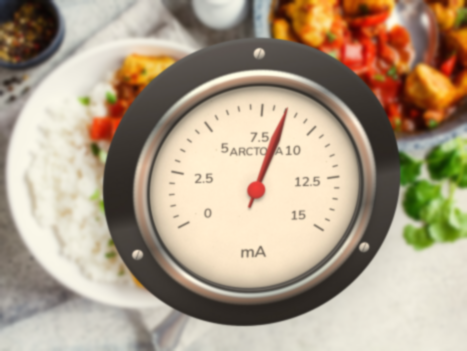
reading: {"value": 8.5, "unit": "mA"}
